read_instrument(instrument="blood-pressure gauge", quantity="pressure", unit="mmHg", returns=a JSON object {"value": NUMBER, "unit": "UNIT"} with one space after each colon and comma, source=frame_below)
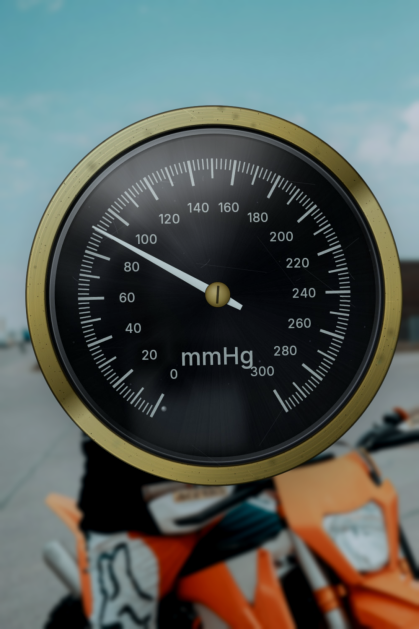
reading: {"value": 90, "unit": "mmHg"}
